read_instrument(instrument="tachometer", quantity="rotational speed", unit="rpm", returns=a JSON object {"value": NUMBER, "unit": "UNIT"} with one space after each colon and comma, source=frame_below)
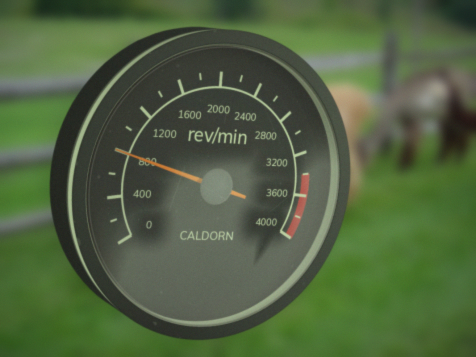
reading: {"value": 800, "unit": "rpm"}
